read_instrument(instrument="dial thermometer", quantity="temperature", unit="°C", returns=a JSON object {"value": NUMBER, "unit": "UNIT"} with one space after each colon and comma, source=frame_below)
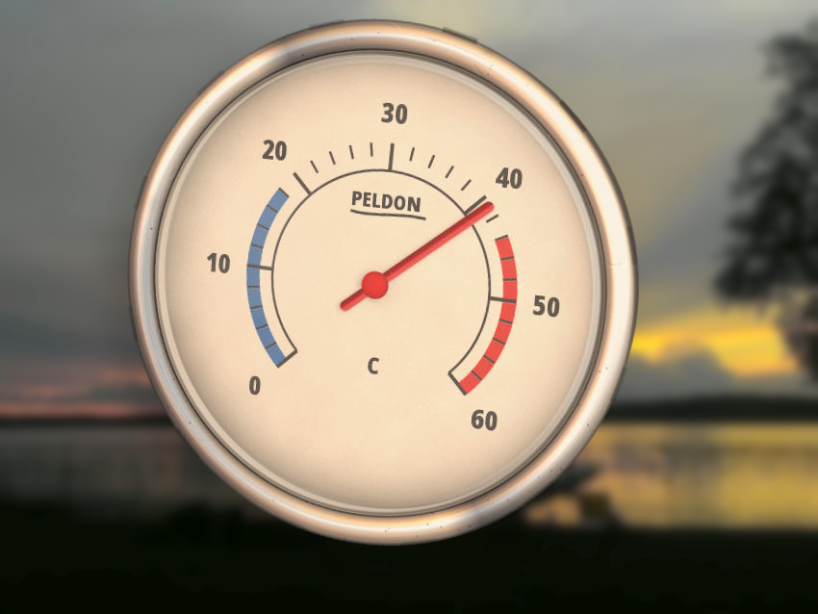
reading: {"value": 41, "unit": "°C"}
